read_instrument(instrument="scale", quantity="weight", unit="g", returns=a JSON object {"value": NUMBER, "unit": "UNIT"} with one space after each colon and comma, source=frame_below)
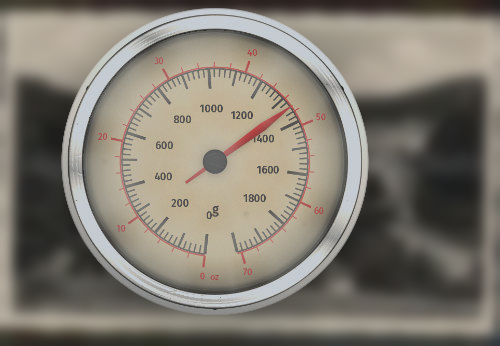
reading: {"value": 1340, "unit": "g"}
